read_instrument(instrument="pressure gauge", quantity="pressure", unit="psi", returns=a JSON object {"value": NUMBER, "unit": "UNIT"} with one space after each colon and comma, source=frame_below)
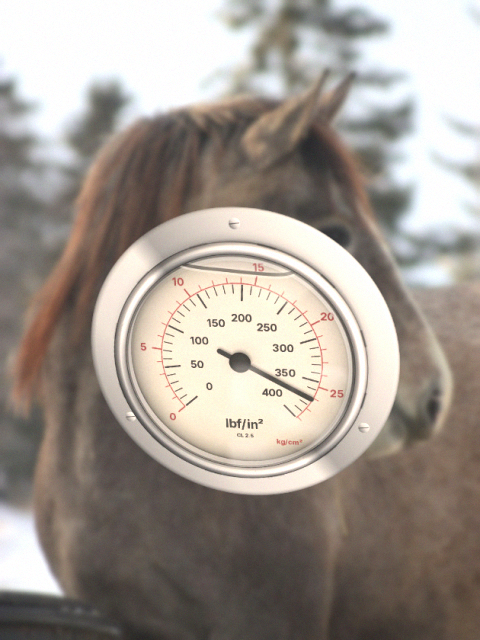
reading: {"value": 370, "unit": "psi"}
